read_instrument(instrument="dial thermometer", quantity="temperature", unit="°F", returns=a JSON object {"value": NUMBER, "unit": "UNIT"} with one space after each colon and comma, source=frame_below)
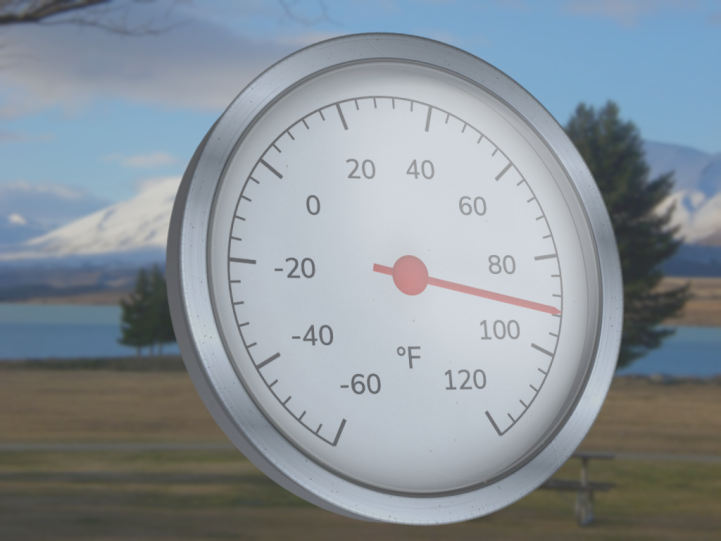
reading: {"value": 92, "unit": "°F"}
